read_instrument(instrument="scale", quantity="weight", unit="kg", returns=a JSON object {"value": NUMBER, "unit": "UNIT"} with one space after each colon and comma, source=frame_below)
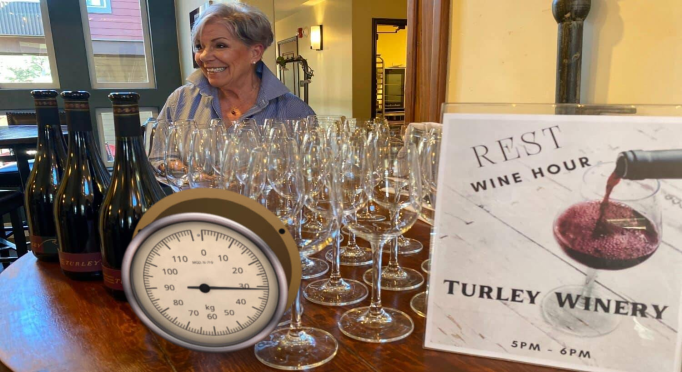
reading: {"value": 30, "unit": "kg"}
